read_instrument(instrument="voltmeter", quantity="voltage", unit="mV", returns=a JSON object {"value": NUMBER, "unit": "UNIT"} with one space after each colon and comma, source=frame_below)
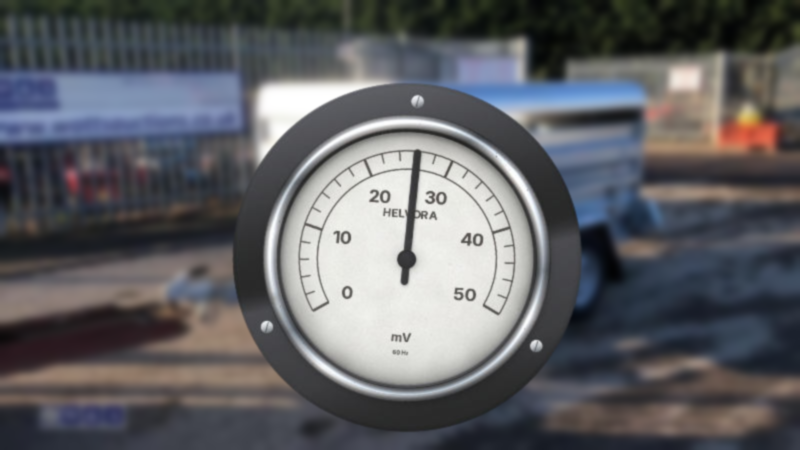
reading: {"value": 26, "unit": "mV"}
